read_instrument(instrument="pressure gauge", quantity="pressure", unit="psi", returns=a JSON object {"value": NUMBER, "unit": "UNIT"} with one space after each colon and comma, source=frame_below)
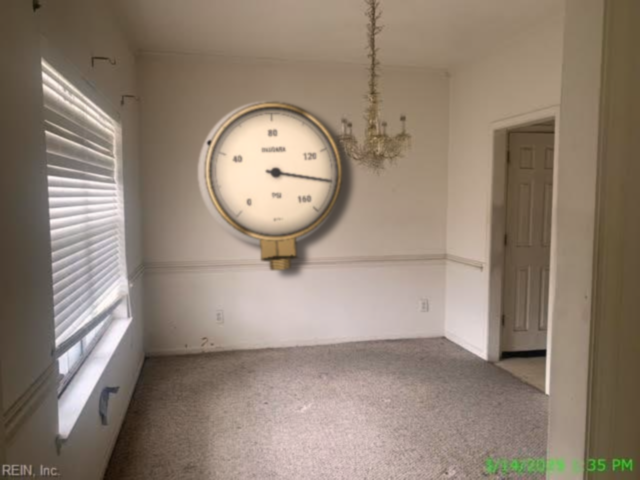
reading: {"value": 140, "unit": "psi"}
